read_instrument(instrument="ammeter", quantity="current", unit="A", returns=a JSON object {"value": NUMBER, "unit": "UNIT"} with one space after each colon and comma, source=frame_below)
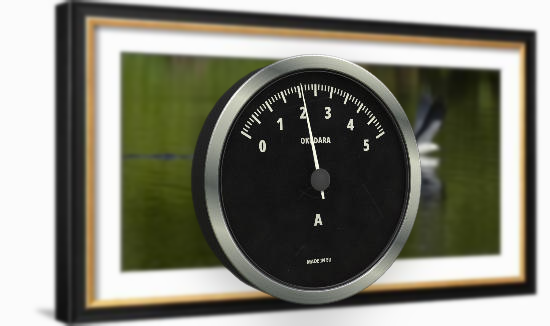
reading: {"value": 2, "unit": "A"}
